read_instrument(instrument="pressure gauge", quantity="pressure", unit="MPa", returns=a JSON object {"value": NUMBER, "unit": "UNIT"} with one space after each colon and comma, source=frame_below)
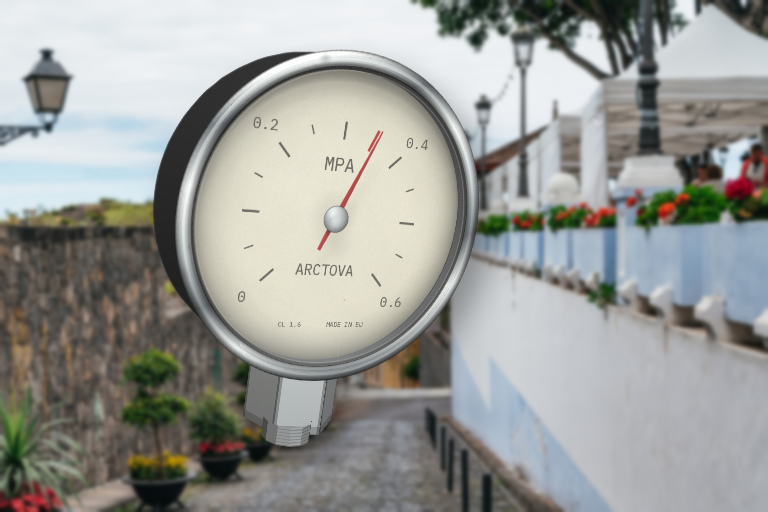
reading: {"value": 0.35, "unit": "MPa"}
